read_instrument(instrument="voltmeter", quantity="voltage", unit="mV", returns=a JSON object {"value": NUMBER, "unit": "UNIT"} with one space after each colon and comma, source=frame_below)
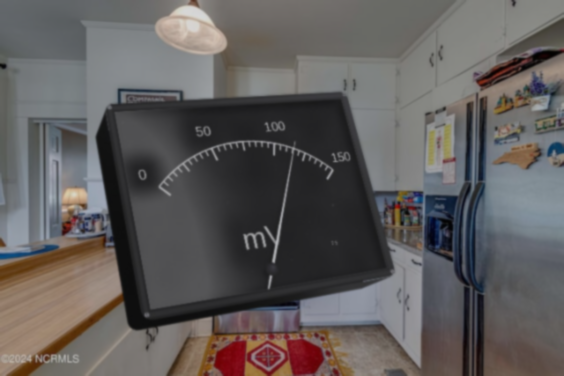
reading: {"value": 115, "unit": "mV"}
